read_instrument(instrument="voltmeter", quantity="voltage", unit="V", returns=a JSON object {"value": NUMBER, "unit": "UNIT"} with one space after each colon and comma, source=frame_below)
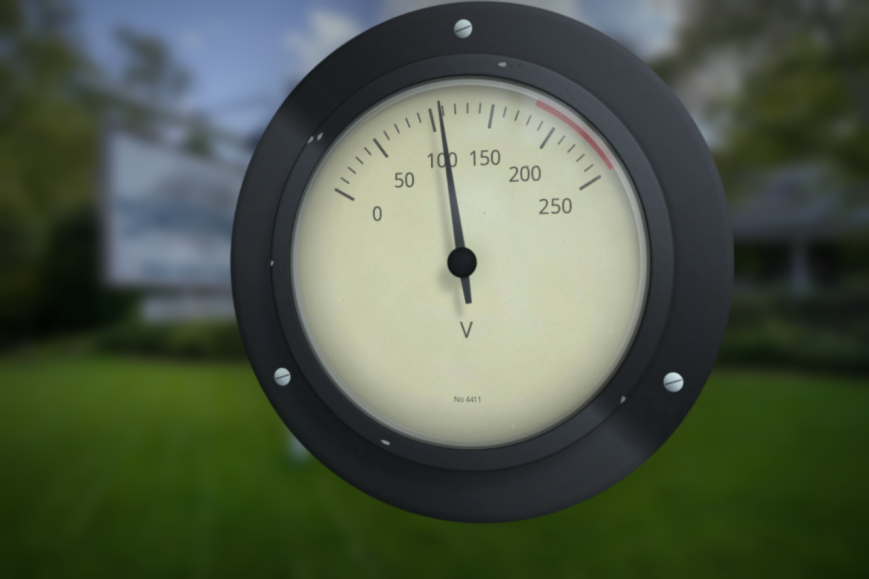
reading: {"value": 110, "unit": "V"}
